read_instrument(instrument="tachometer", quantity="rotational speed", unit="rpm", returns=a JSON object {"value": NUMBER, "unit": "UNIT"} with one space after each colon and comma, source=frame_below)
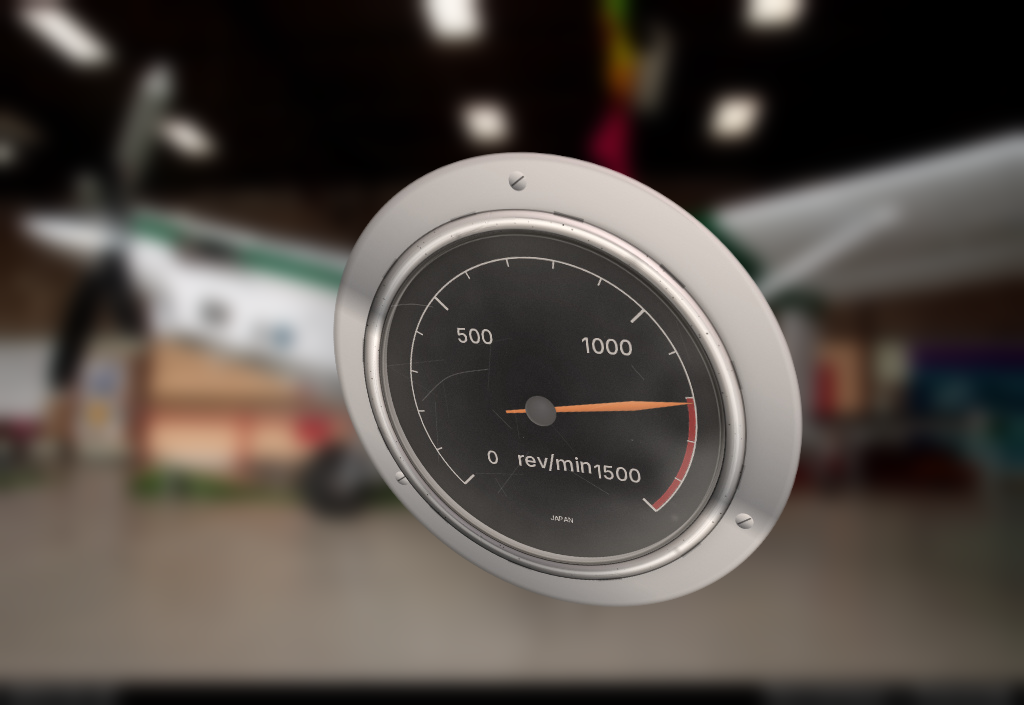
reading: {"value": 1200, "unit": "rpm"}
